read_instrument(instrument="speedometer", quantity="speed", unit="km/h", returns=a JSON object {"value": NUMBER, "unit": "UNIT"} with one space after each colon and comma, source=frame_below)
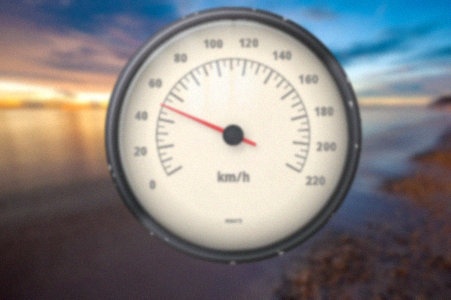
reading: {"value": 50, "unit": "km/h"}
